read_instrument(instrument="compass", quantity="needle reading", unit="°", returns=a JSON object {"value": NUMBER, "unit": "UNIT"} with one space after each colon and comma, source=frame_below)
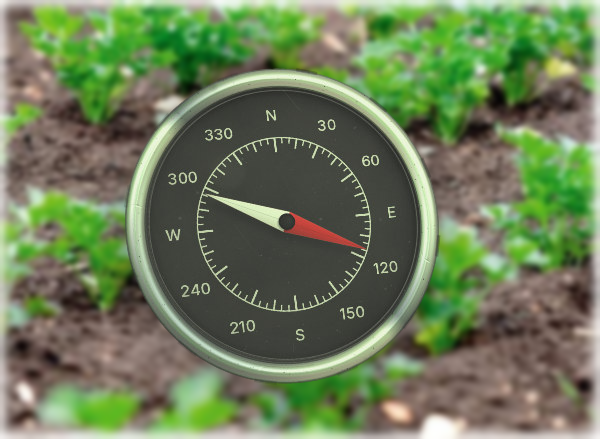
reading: {"value": 115, "unit": "°"}
